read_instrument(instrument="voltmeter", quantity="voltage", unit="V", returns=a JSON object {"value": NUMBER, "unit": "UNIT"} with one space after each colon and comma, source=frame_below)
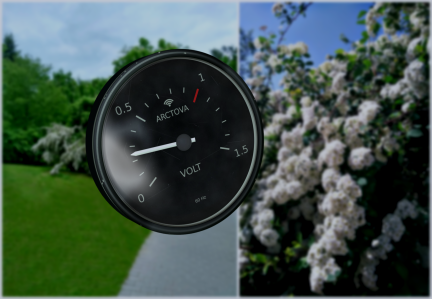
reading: {"value": 0.25, "unit": "V"}
